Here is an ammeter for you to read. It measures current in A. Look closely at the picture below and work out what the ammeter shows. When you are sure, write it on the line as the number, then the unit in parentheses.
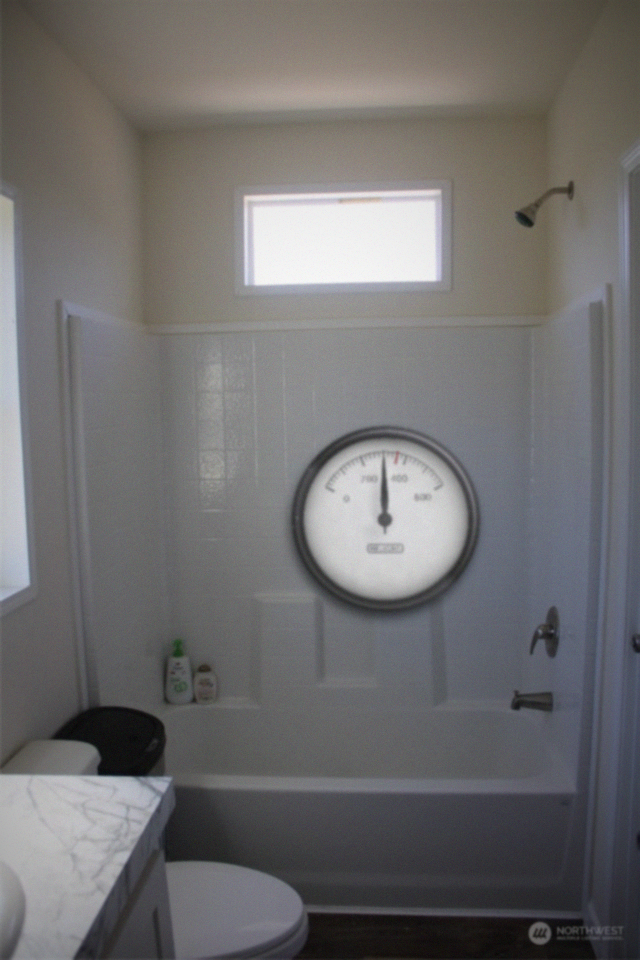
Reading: 300 (A)
